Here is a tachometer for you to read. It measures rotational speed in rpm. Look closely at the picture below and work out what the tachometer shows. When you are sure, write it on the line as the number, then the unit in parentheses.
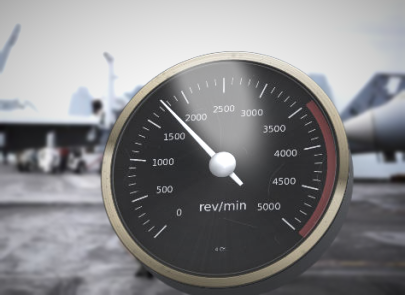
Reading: 1750 (rpm)
